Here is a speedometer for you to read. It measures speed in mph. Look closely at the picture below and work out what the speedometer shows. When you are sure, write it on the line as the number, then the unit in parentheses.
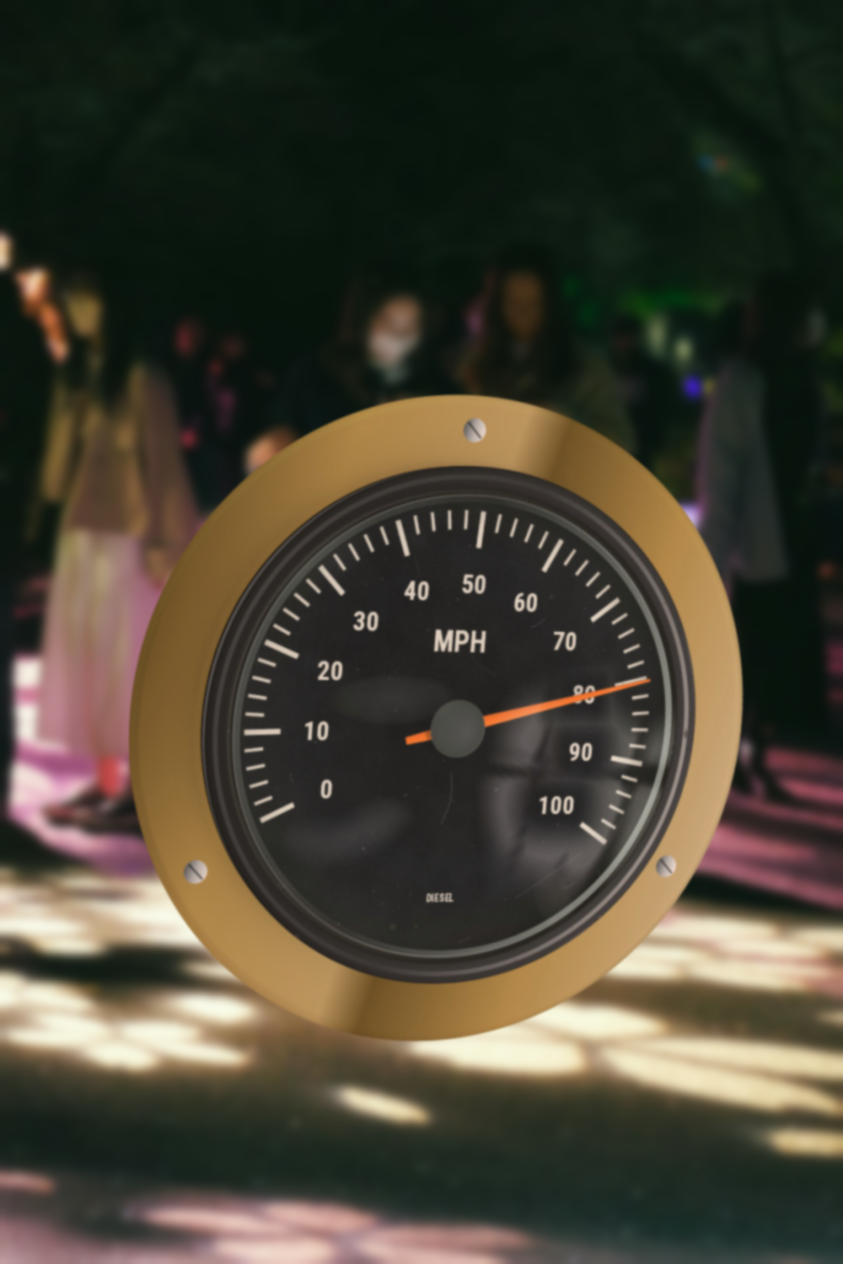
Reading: 80 (mph)
